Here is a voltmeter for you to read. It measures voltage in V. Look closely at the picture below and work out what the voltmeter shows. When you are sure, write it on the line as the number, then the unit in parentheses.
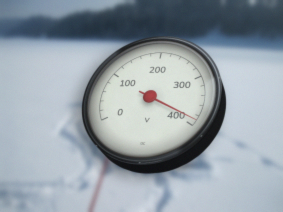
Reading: 390 (V)
